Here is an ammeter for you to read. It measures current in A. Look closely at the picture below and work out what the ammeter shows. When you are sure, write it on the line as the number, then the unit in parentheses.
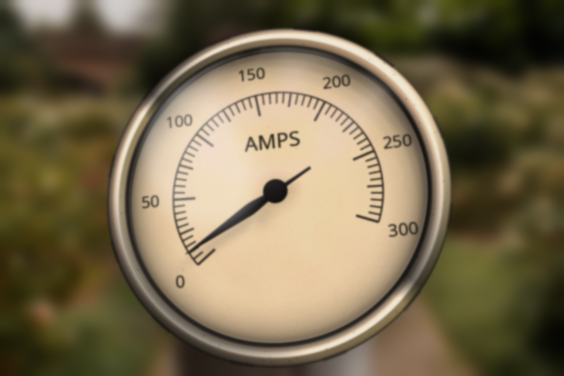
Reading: 10 (A)
